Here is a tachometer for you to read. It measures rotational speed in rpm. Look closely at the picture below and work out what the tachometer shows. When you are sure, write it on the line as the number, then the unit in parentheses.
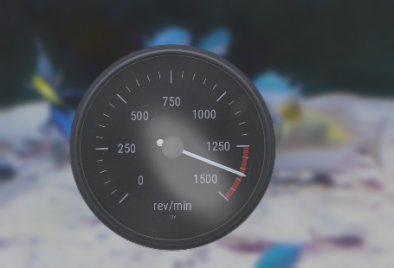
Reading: 1375 (rpm)
